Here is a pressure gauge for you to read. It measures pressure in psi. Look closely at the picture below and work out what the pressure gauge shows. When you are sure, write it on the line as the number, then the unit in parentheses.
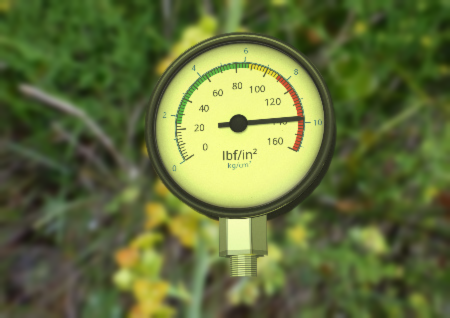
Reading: 140 (psi)
